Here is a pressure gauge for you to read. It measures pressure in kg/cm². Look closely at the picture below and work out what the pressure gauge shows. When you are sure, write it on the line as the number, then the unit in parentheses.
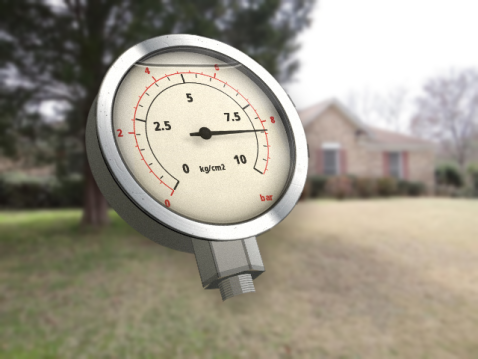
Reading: 8.5 (kg/cm²)
